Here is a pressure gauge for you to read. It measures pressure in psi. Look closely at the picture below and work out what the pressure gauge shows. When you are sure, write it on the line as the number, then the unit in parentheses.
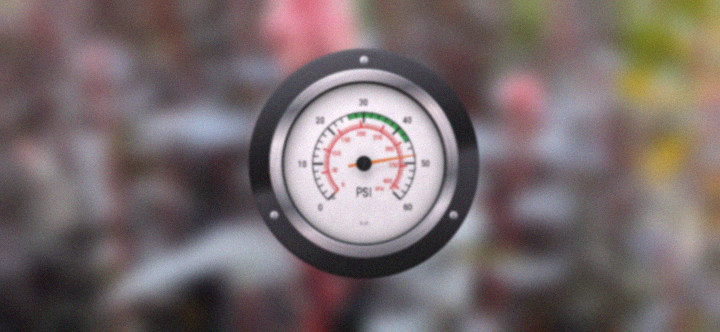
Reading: 48 (psi)
